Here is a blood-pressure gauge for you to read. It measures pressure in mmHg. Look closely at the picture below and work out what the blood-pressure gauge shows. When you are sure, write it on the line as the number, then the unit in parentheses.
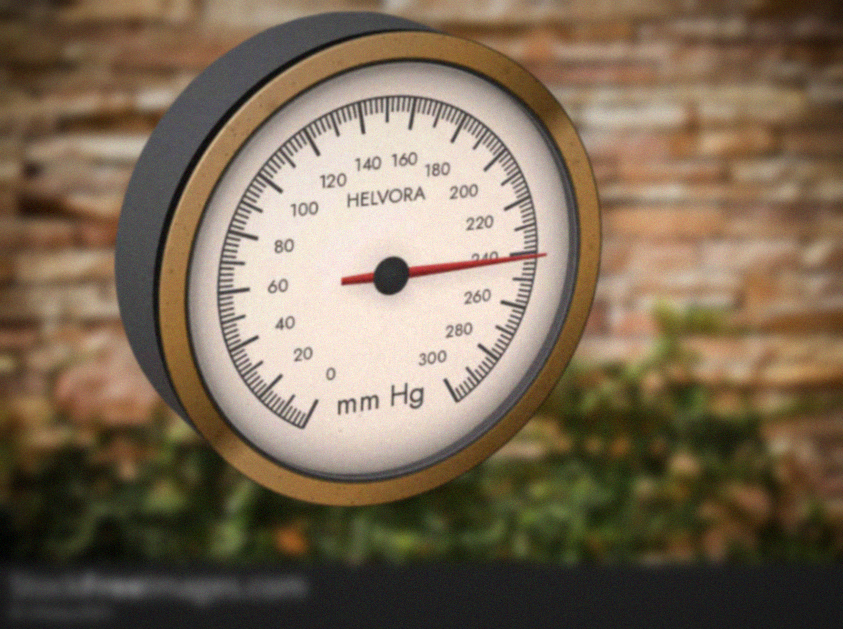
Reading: 240 (mmHg)
